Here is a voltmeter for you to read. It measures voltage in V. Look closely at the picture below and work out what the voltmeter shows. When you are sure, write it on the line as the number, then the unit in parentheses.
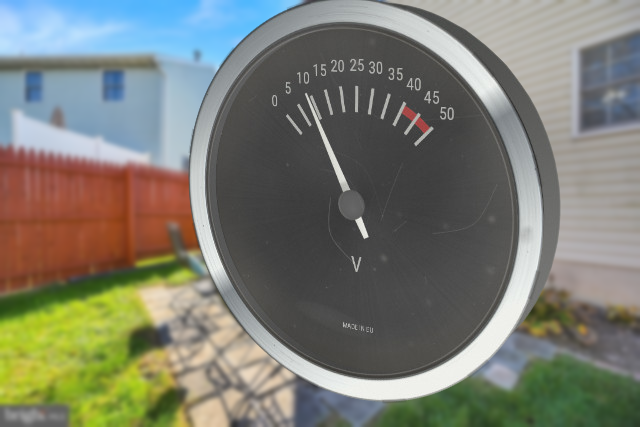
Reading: 10 (V)
